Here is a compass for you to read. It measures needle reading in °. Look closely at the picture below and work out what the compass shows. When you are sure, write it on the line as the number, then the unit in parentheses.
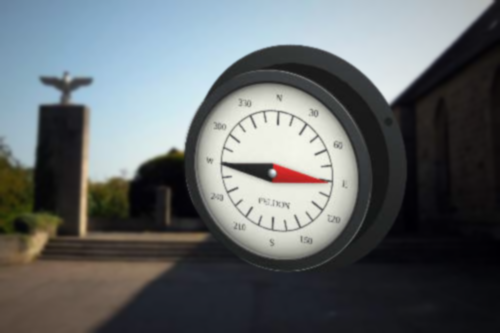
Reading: 90 (°)
